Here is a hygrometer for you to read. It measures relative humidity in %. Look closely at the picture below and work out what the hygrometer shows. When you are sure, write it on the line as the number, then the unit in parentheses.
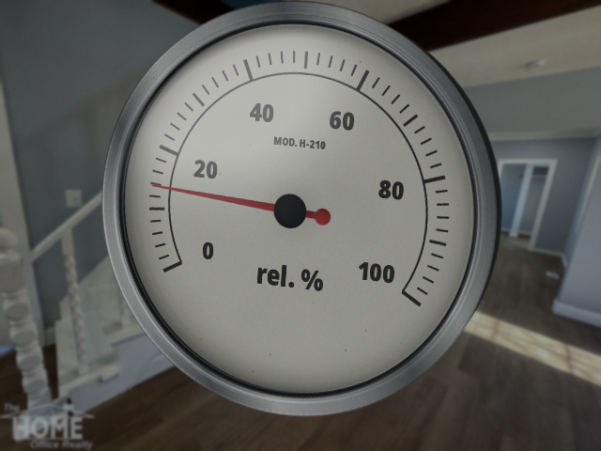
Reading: 14 (%)
